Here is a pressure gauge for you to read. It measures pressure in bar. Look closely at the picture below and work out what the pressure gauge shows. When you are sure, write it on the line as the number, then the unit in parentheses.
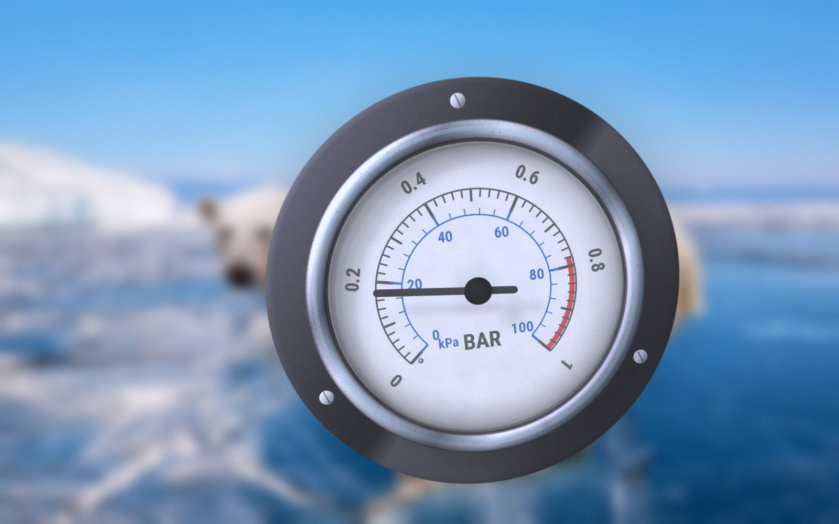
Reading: 0.18 (bar)
